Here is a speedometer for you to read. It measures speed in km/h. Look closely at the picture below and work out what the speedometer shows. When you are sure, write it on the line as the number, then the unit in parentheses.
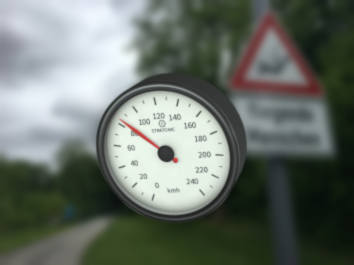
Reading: 85 (km/h)
